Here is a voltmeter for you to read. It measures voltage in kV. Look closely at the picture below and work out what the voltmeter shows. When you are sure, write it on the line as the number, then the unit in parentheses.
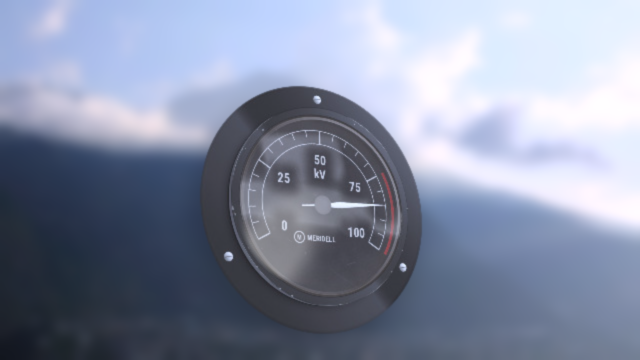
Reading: 85 (kV)
